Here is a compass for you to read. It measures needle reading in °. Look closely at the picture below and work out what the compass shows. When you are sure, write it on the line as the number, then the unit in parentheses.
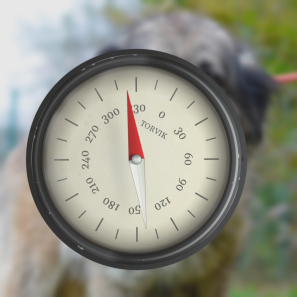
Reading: 322.5 (°)
